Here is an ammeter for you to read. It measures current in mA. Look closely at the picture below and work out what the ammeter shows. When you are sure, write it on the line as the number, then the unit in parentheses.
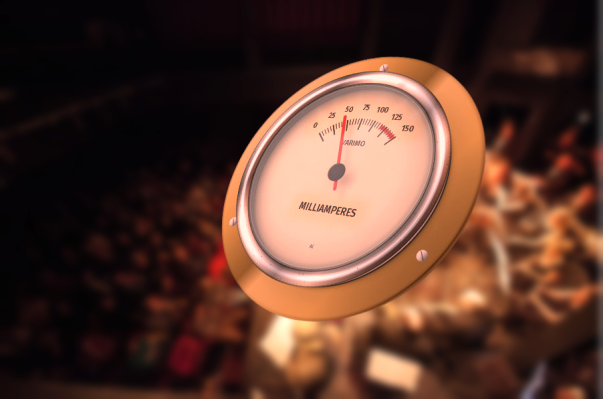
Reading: 50 (mA)
